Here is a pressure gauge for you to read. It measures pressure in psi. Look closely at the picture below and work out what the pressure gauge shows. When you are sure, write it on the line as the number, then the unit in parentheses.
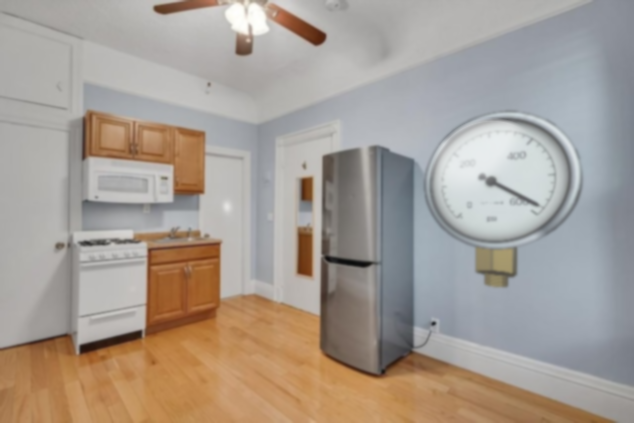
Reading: 580 (psi)
